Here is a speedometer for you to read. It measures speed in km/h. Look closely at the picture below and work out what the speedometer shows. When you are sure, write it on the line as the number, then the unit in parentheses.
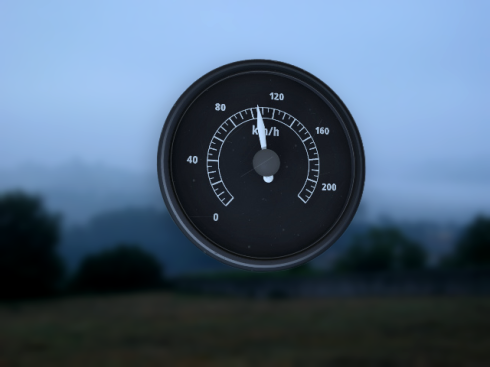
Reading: 105 (km/h)
